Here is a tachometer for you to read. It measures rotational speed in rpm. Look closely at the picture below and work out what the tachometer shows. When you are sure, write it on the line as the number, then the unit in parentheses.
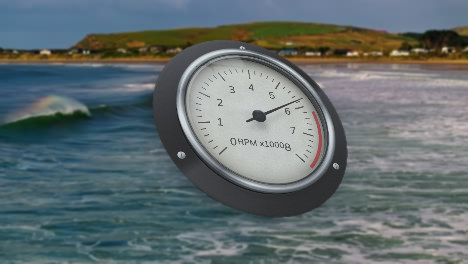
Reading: 5800 (rpm)
